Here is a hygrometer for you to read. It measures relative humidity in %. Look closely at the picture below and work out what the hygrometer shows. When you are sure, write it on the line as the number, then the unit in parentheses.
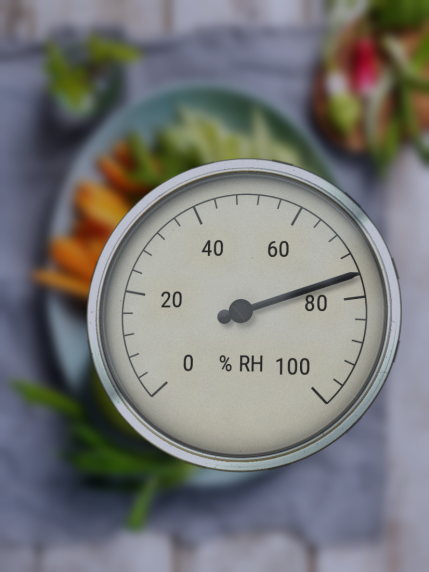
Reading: 76 (%)
